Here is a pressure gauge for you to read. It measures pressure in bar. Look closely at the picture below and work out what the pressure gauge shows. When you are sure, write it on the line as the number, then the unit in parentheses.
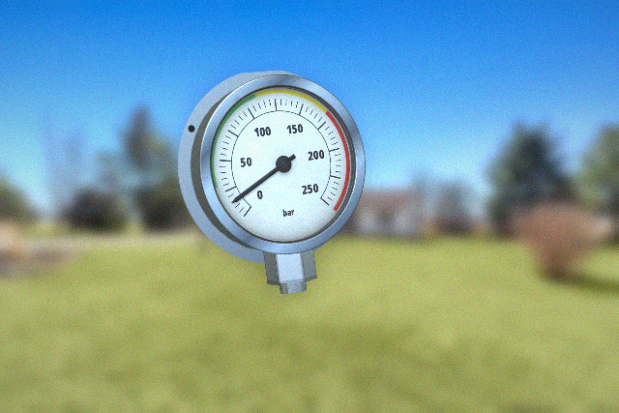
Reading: 15 (bar)
